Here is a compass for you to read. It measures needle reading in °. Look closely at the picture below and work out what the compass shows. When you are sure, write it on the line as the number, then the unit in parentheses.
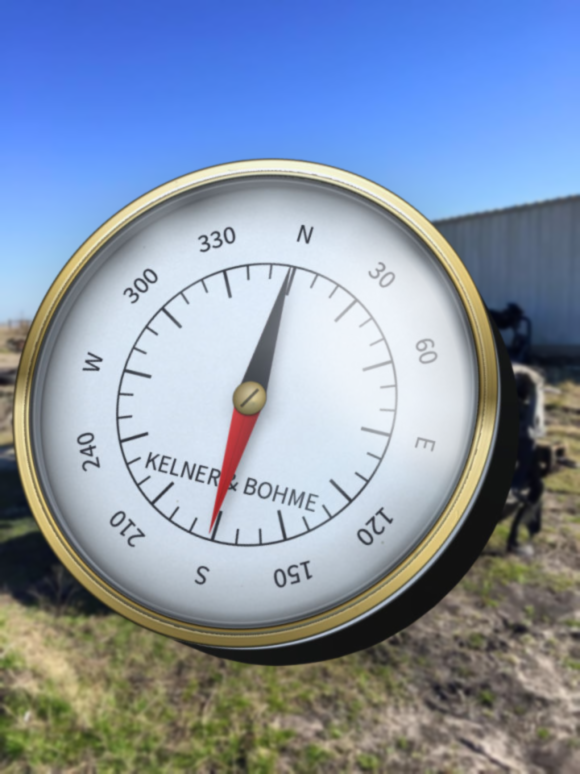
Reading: 180 (°)
